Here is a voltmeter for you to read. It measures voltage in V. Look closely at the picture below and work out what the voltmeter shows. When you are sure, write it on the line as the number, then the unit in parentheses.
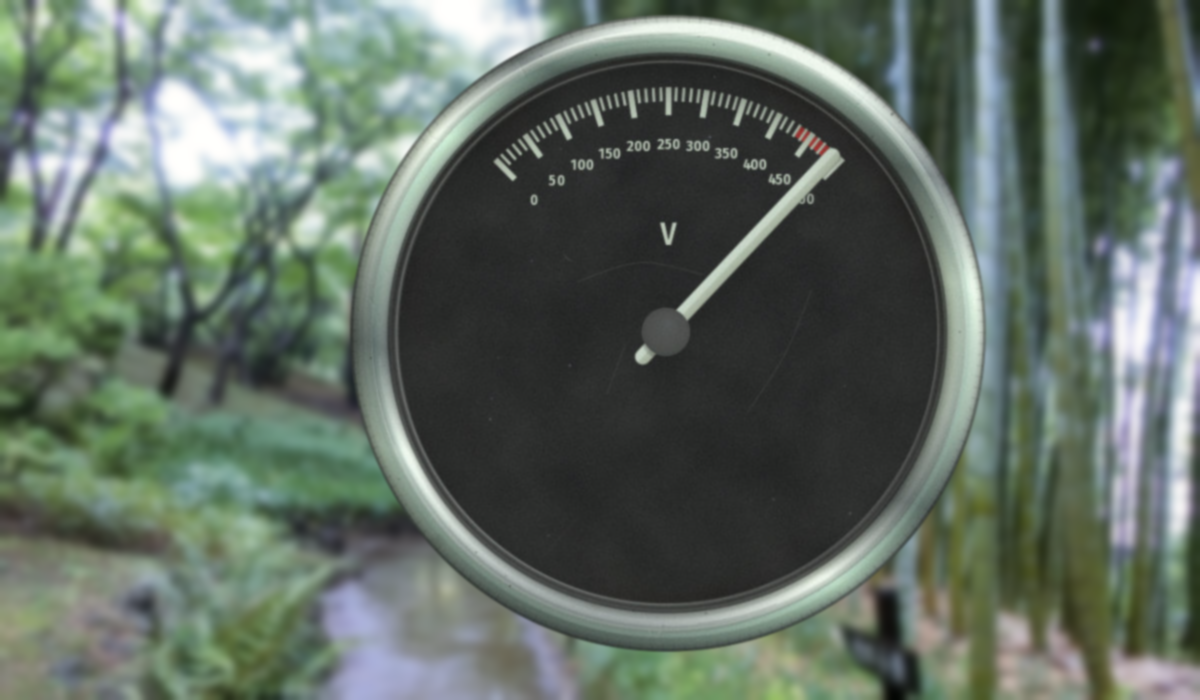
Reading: 490 (V)
